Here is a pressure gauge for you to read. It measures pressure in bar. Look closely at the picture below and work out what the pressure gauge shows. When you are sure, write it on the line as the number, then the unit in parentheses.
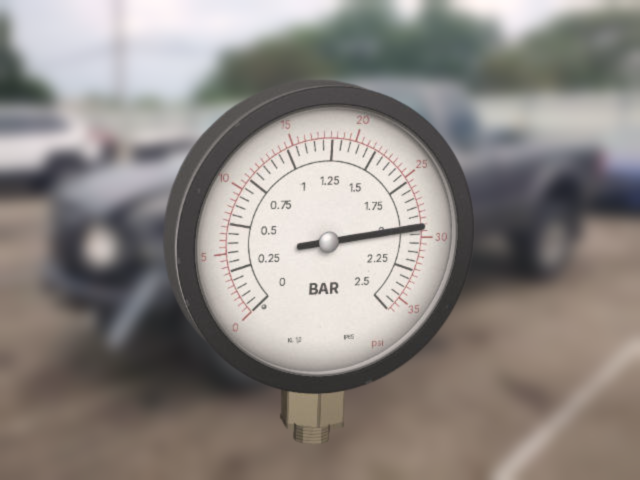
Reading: 2 (bar)
